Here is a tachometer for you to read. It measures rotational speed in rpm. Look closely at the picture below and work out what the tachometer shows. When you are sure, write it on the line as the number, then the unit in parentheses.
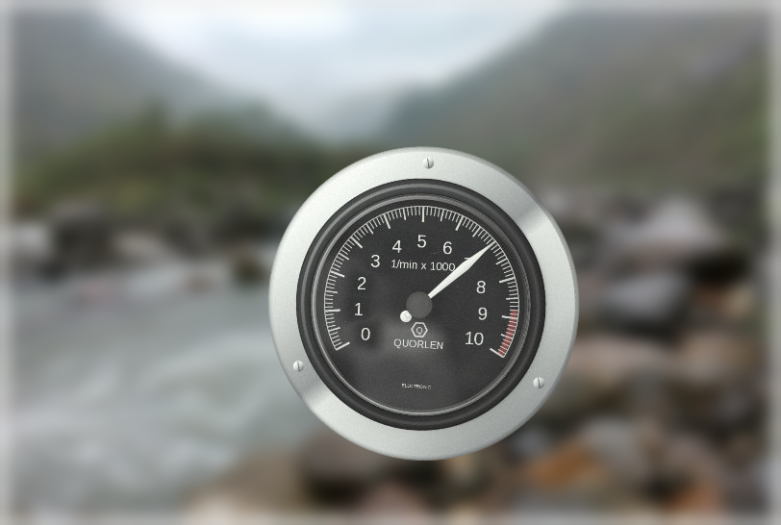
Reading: 7000 (rpm)
